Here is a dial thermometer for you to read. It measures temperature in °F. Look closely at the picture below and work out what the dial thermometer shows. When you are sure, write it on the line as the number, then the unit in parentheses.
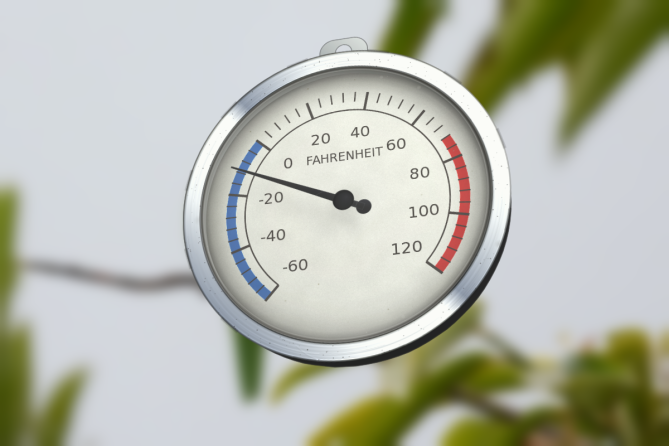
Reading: -12 (°F)
